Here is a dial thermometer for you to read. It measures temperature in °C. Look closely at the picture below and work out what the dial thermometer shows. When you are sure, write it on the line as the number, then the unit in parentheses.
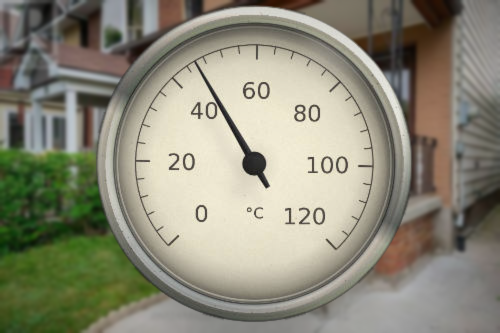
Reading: 46 (°C)
